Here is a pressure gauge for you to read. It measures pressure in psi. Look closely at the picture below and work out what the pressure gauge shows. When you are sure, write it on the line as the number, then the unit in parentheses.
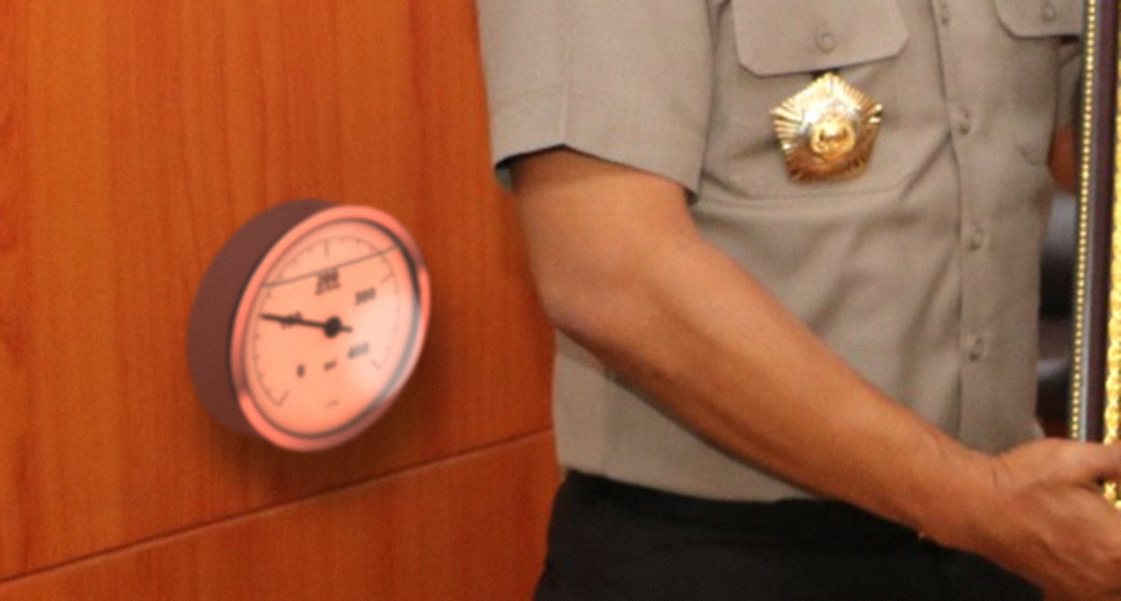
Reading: 100 (psi)
